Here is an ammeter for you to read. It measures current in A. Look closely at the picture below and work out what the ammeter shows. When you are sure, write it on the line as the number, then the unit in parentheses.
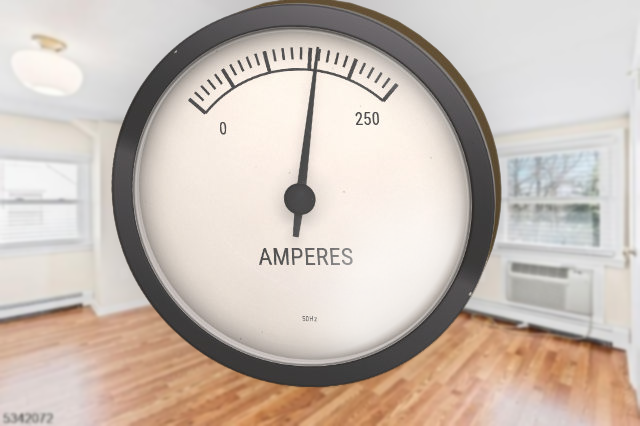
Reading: 160 (A)
